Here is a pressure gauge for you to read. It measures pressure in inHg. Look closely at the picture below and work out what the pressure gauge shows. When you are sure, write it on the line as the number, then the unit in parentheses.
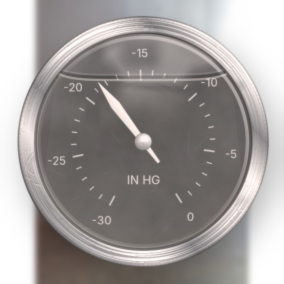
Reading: -18.5 (inHg)
